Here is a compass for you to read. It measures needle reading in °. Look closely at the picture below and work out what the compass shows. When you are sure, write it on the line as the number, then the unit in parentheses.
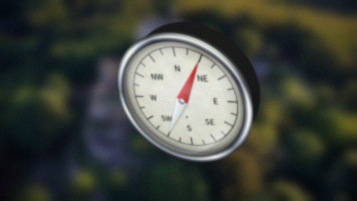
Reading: 30 (°)
